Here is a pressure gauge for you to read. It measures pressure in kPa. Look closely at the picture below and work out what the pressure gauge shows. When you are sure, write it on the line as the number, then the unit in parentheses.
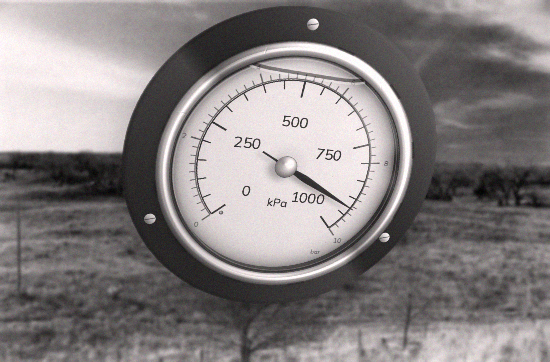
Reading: 925 (kPa)
